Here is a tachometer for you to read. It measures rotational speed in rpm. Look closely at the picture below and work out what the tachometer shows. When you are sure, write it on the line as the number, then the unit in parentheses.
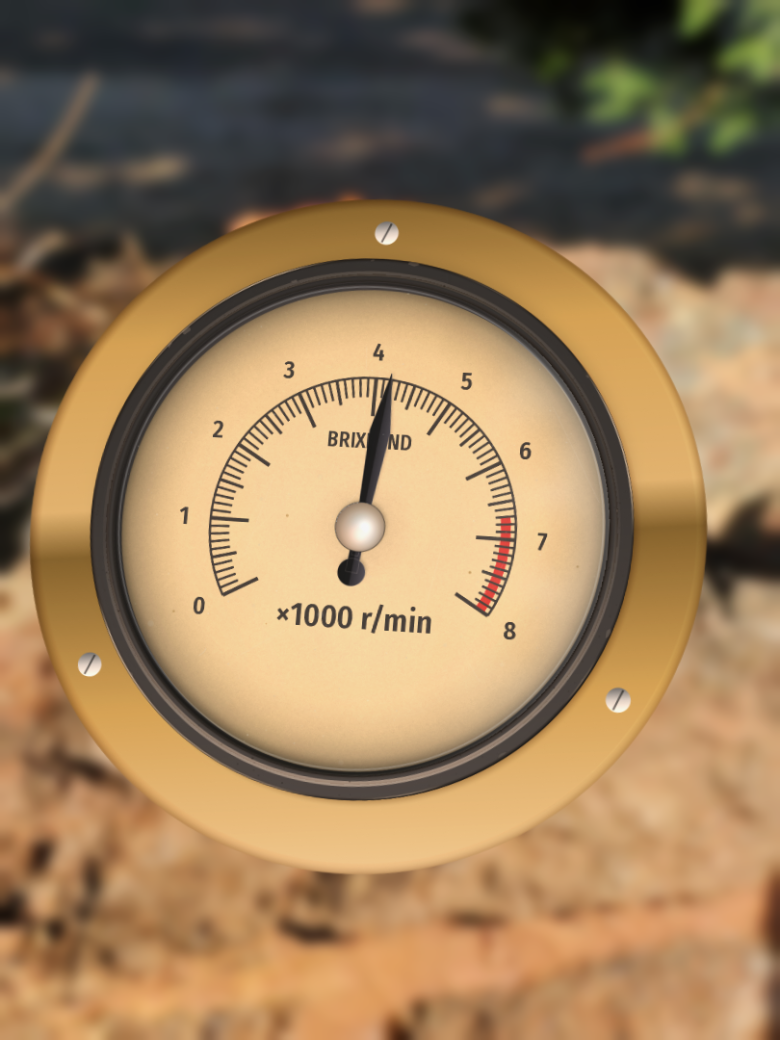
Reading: 4200 (rpm)
